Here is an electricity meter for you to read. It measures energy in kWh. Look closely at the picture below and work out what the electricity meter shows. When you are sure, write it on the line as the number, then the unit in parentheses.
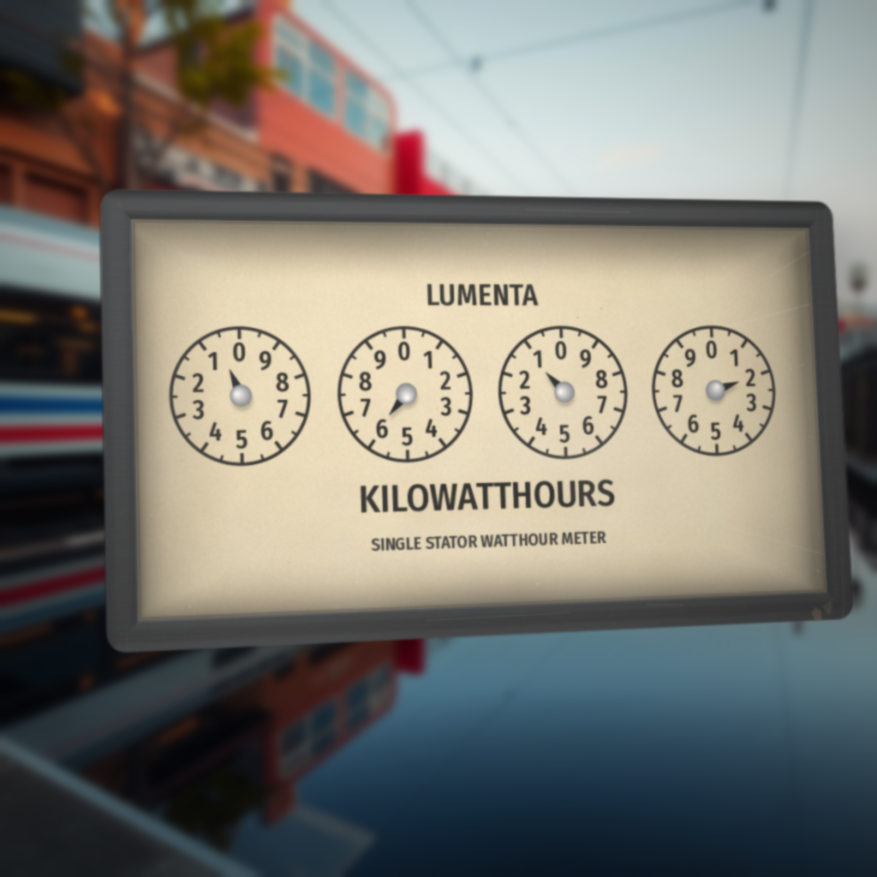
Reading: 612 (kWh)
